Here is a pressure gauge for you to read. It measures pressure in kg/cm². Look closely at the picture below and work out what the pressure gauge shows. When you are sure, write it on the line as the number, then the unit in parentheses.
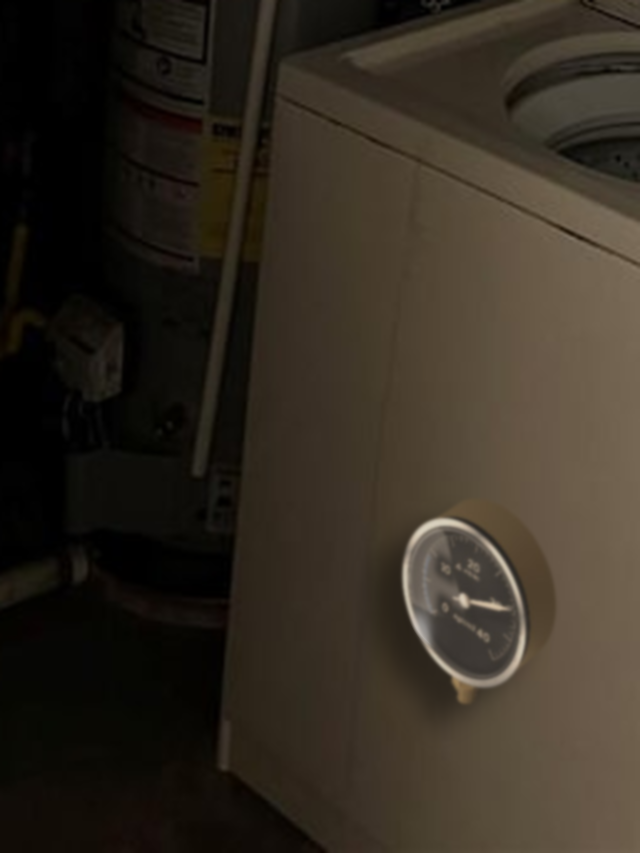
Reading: 30 (kg/cm²)
